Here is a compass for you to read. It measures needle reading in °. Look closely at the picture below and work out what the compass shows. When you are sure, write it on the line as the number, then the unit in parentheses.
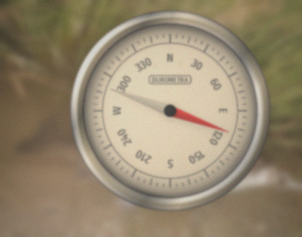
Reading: 110 (°)
